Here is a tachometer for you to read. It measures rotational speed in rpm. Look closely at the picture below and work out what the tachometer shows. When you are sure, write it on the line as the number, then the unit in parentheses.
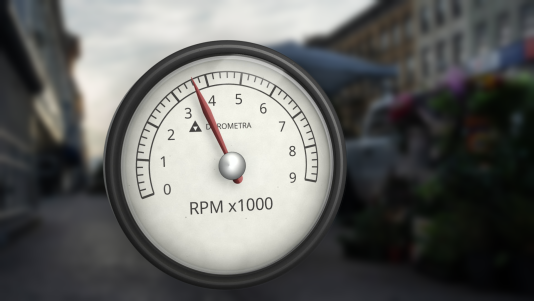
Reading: 3600 (rpm)
